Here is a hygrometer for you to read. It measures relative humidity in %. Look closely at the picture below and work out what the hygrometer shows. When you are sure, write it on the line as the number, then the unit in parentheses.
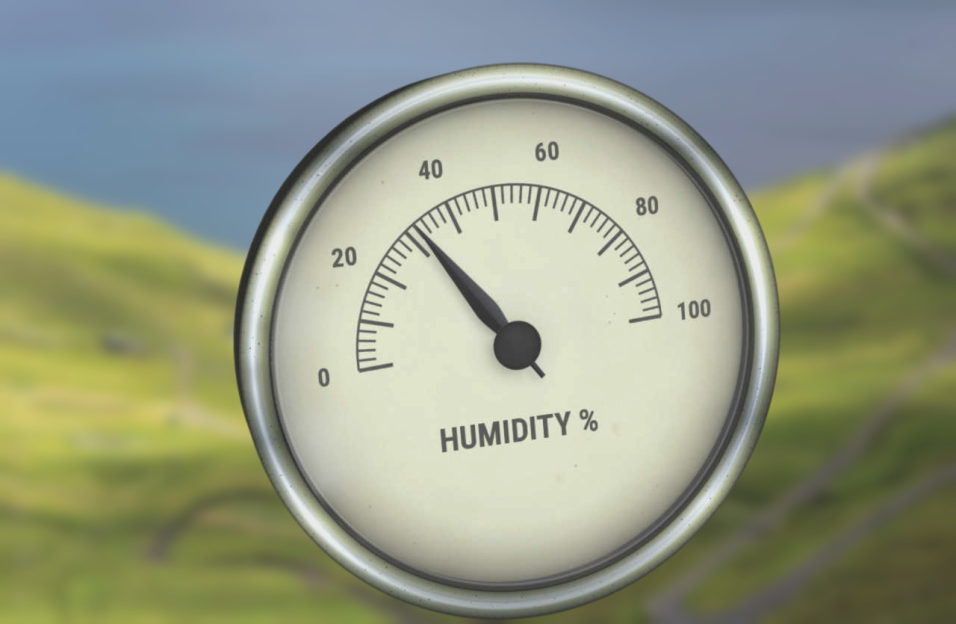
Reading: 32 (%)
